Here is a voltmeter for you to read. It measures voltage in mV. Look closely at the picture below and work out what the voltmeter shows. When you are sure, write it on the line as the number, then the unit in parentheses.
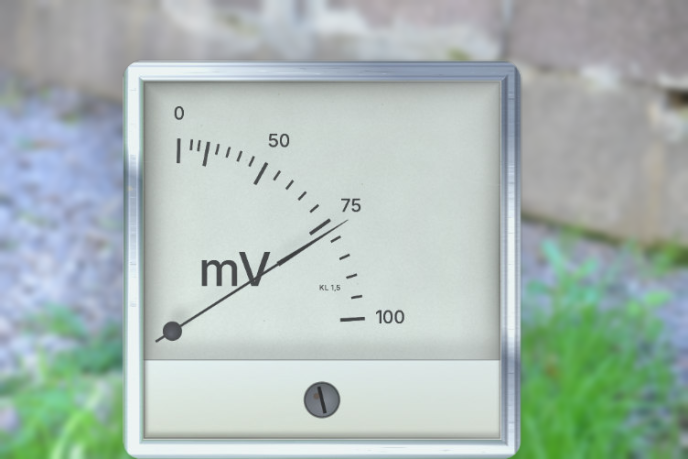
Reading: 77.5 (mV)
